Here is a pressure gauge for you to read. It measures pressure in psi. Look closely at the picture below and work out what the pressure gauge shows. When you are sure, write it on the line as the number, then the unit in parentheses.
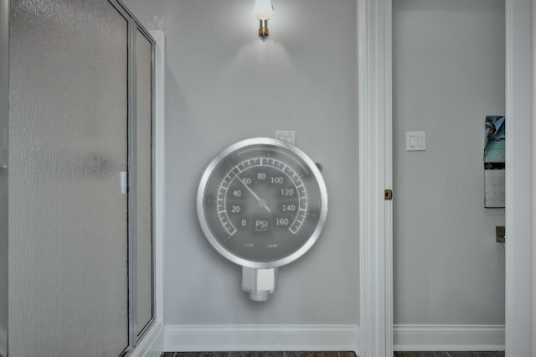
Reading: 55 (psi)
